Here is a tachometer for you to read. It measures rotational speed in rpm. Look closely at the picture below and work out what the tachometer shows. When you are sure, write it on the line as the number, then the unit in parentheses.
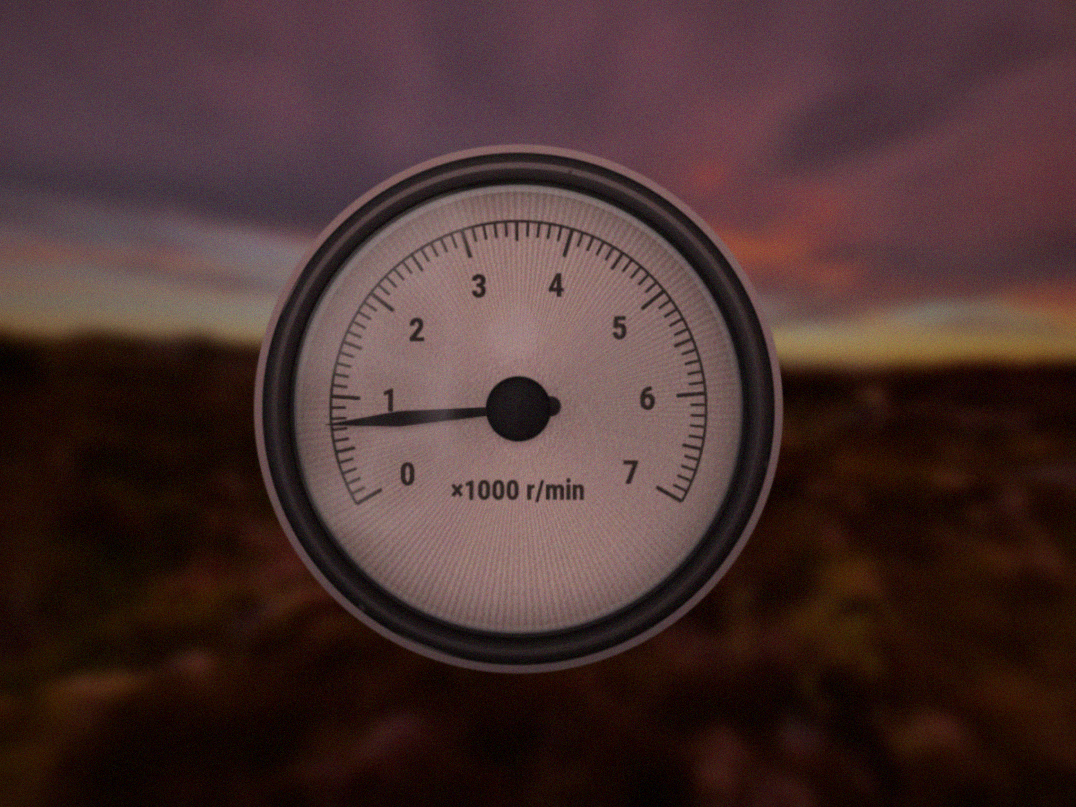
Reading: 750 (rpm)
